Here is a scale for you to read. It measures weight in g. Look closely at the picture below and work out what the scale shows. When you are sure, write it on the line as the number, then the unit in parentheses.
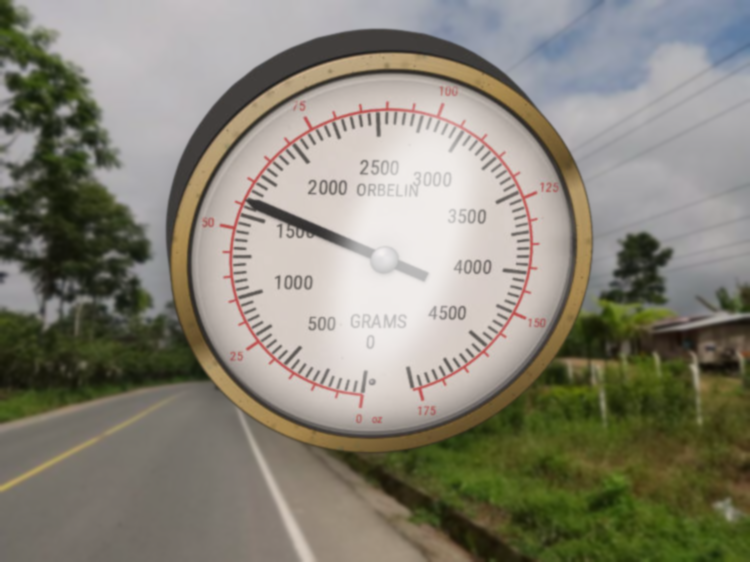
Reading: 1600 (g)
